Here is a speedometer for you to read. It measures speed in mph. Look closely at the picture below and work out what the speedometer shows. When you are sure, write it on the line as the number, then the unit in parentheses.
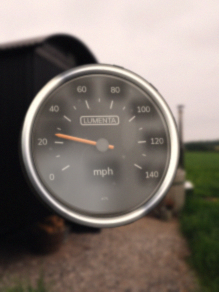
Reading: 25 (mph)
